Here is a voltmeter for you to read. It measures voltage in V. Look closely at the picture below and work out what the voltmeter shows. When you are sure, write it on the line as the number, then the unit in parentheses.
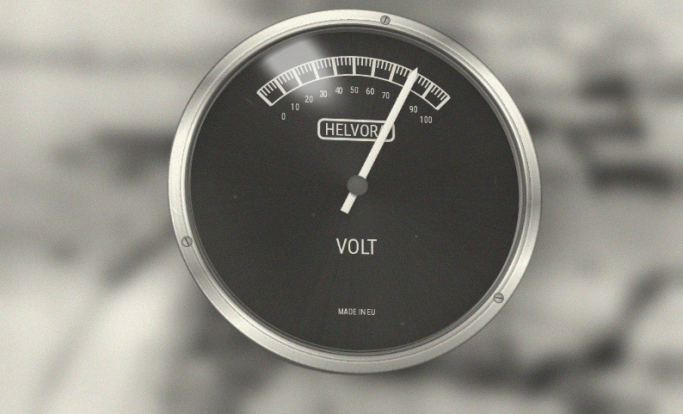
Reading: 80 (V)
